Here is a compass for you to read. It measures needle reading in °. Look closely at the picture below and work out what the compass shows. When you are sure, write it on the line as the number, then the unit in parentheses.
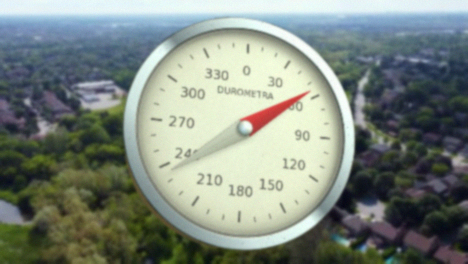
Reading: 55 (°)
